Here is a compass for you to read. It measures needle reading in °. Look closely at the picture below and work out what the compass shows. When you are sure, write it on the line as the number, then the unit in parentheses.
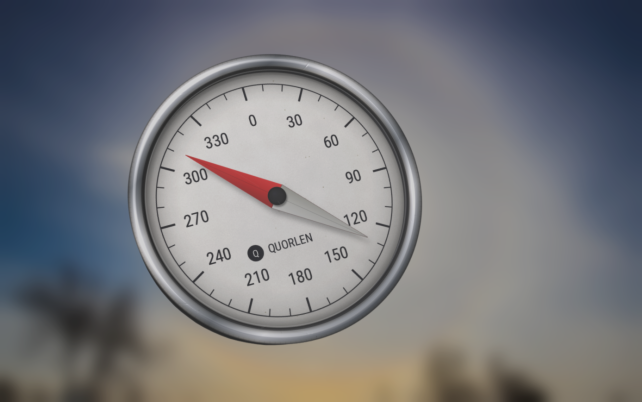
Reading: 310 (°)
